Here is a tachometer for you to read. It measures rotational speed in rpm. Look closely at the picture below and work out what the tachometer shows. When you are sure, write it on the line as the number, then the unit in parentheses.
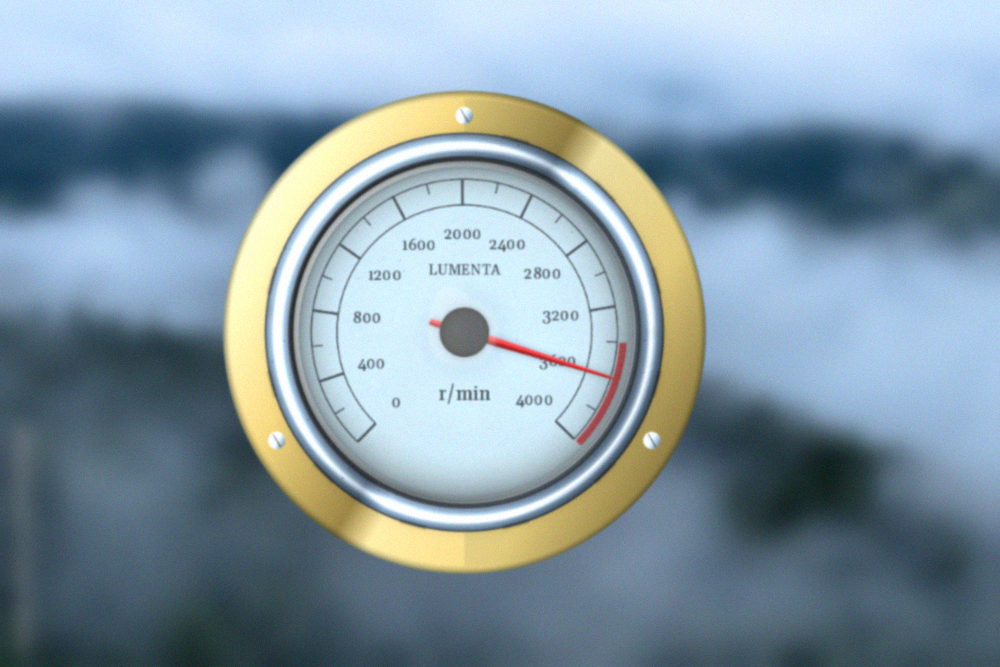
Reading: 3600 (rpm)
